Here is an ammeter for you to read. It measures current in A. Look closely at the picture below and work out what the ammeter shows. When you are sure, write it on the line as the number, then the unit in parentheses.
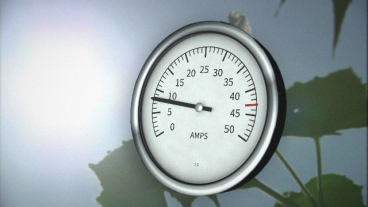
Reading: 8 (A)
